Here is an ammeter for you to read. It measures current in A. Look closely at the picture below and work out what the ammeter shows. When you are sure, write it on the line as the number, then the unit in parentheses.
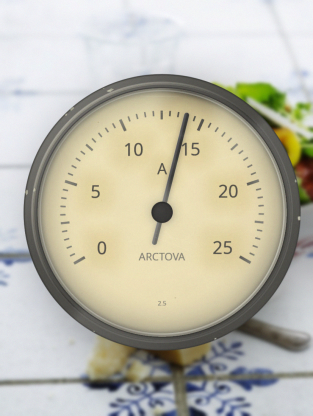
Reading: 14 (A)
